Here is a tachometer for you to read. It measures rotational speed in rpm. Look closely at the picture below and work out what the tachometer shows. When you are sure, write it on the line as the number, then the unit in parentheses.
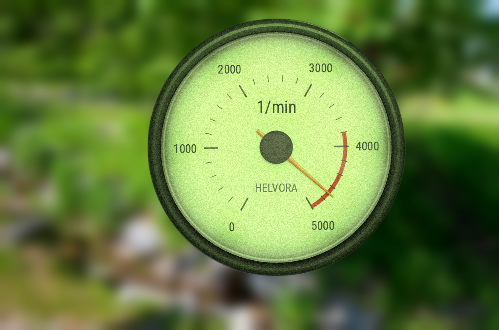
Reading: 4700 (rpm)
